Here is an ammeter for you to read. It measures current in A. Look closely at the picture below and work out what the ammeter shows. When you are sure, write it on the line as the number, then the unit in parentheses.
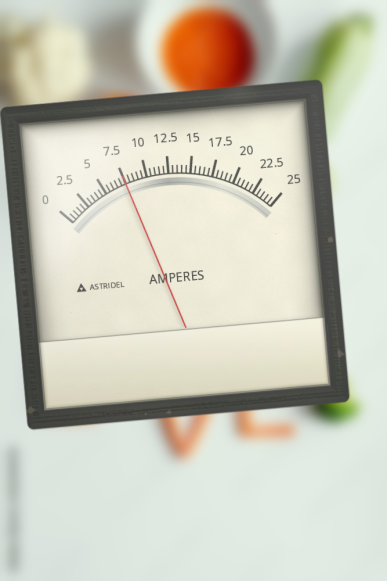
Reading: 7.5 (A)
